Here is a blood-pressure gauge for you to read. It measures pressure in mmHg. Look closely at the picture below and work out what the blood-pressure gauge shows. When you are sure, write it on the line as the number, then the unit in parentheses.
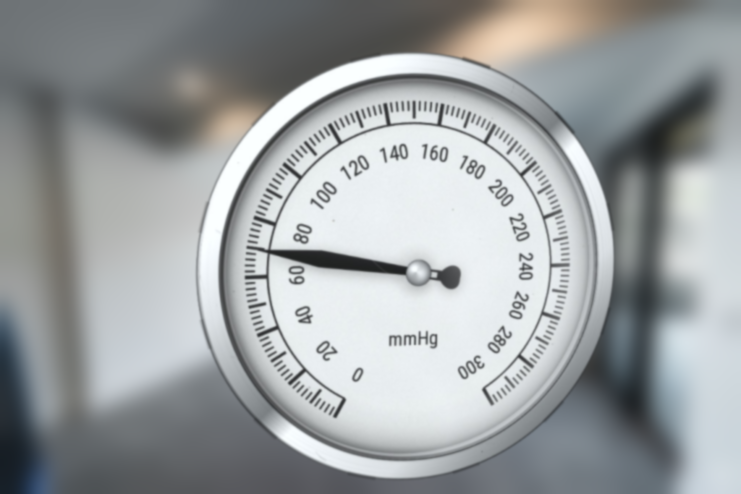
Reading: 70 (mmHg)
